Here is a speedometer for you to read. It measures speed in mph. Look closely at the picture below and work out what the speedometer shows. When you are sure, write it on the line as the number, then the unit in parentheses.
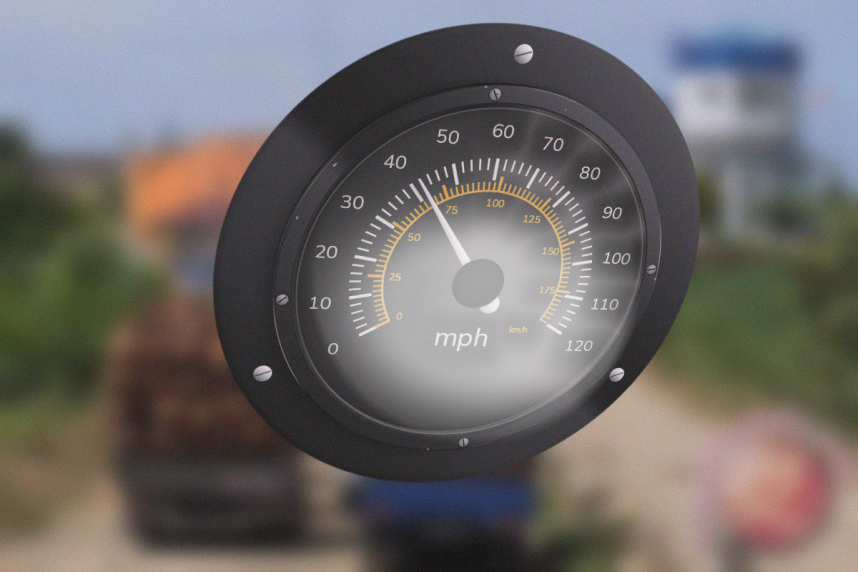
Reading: 42 (mph)
